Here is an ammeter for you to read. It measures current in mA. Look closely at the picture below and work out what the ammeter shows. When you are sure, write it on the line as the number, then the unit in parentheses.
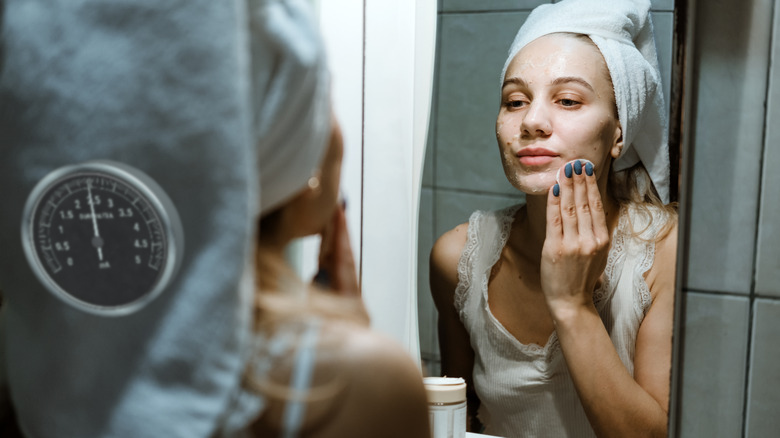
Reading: 2.5 (mA)
